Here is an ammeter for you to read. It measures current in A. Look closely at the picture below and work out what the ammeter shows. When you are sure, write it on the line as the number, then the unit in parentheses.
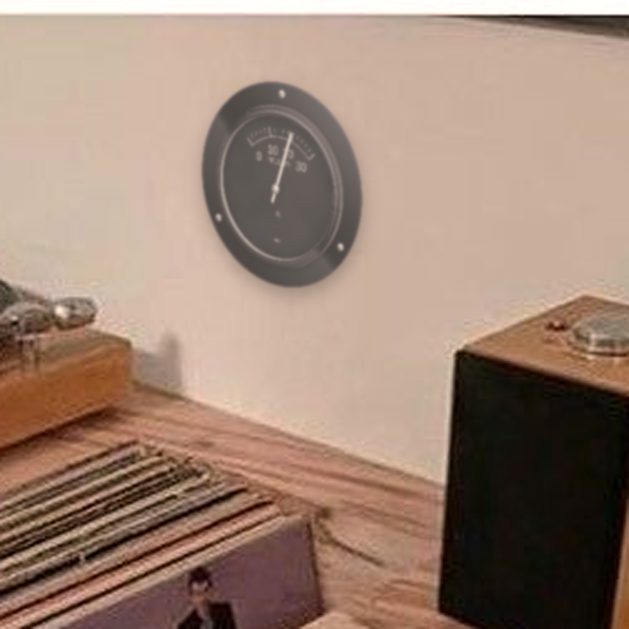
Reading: 20 (A)
